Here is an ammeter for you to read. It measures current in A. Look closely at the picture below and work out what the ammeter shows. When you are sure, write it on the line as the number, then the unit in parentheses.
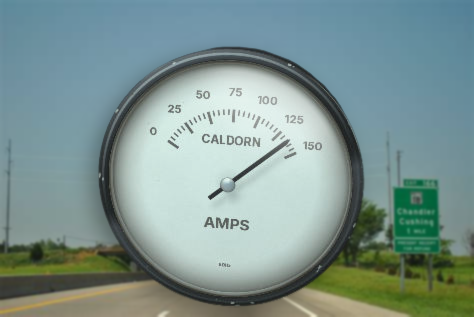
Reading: 135 (A)
